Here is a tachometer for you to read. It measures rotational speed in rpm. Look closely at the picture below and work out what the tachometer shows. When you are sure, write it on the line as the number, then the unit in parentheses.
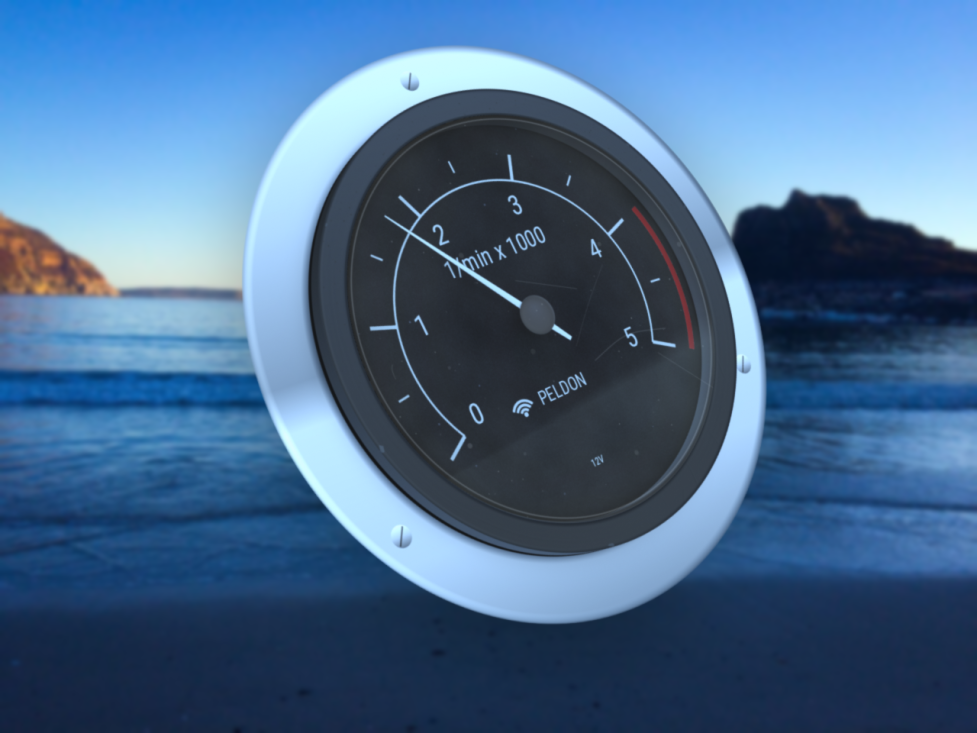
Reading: 1750 (rpm)
